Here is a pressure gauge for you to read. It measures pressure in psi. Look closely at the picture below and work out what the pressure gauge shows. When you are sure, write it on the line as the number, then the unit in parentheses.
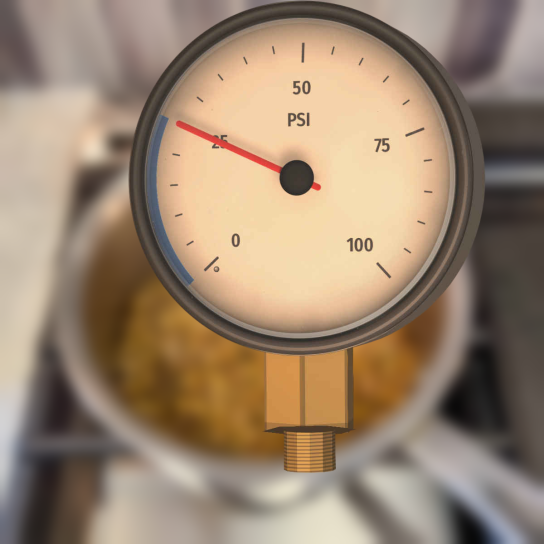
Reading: 25 (psi)
